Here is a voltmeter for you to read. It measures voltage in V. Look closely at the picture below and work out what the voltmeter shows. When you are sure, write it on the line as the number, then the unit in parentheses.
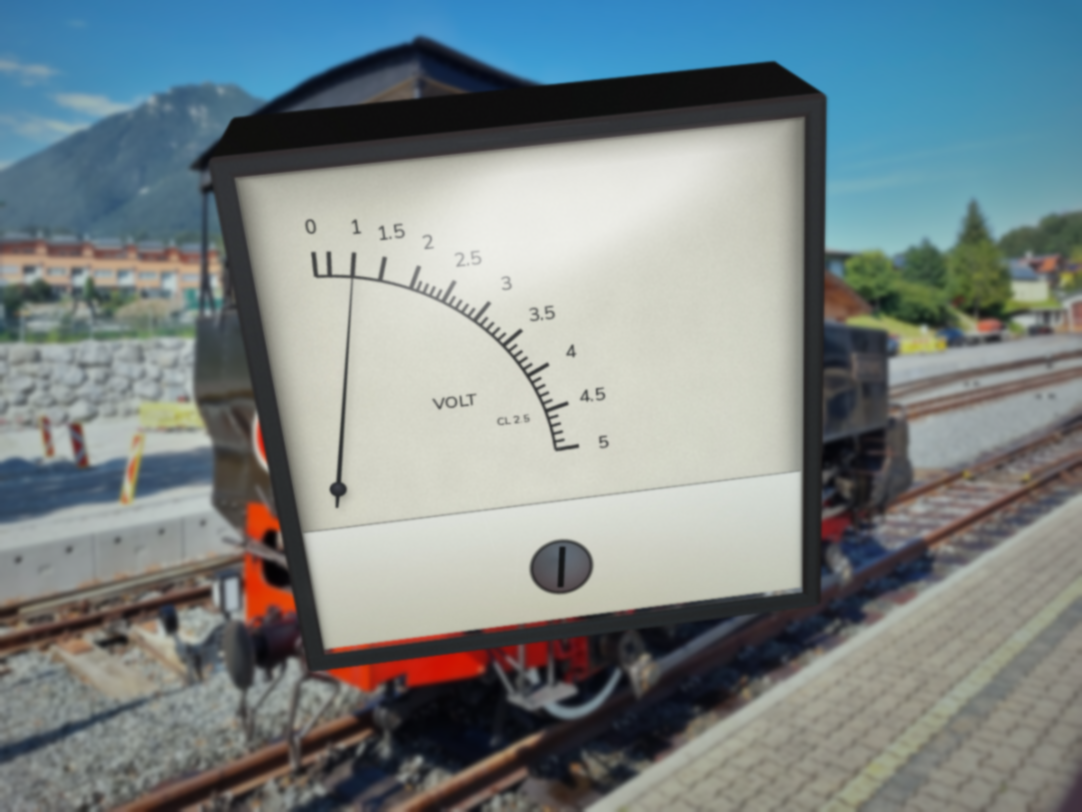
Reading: 1 (V)
